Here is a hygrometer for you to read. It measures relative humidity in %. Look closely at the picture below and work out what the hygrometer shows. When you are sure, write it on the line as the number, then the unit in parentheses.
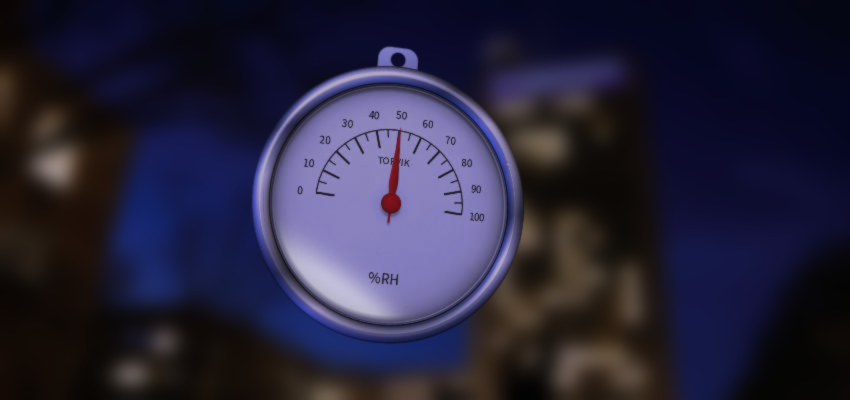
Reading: 50 (%)
